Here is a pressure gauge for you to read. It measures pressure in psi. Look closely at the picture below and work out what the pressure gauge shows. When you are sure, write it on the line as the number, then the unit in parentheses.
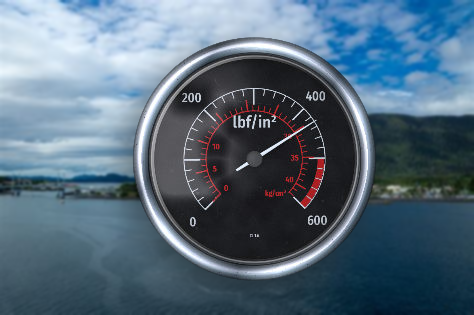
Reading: 430 (psi)
